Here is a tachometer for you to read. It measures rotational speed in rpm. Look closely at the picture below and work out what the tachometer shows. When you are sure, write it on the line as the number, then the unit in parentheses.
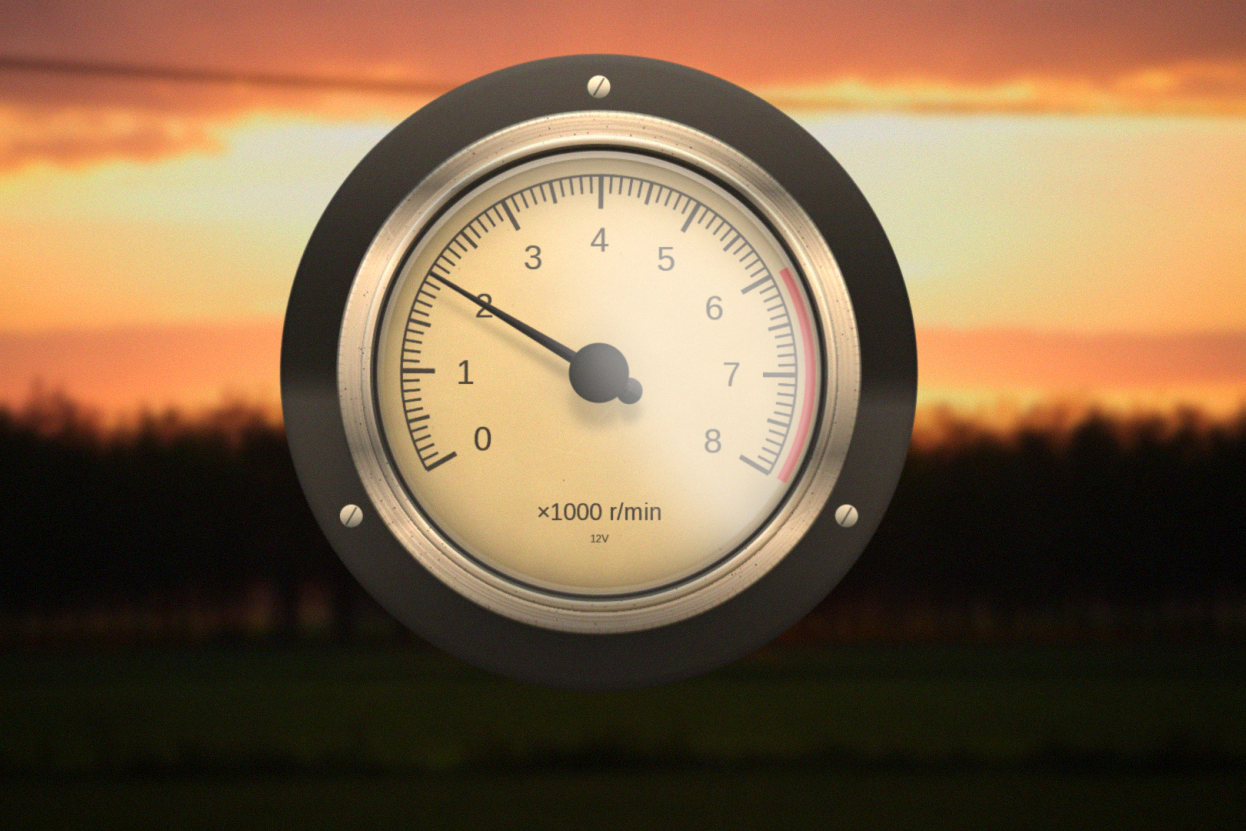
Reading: 2000 (rpm)
